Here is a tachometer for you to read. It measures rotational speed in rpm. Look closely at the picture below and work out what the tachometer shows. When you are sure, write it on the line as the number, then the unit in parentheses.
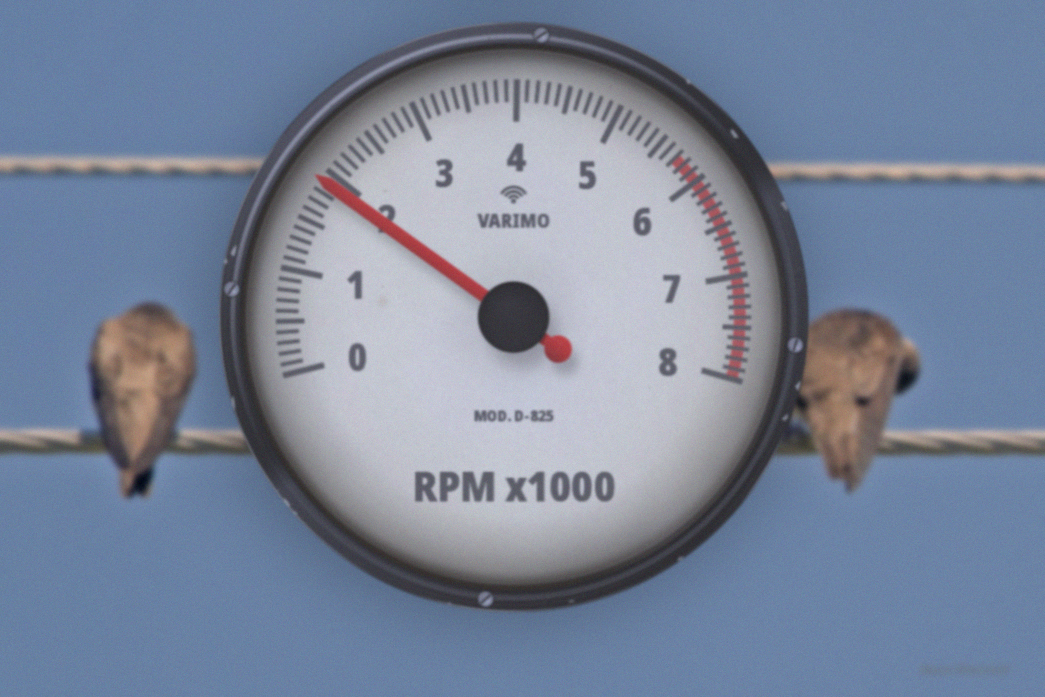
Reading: 1900 (rpm)
